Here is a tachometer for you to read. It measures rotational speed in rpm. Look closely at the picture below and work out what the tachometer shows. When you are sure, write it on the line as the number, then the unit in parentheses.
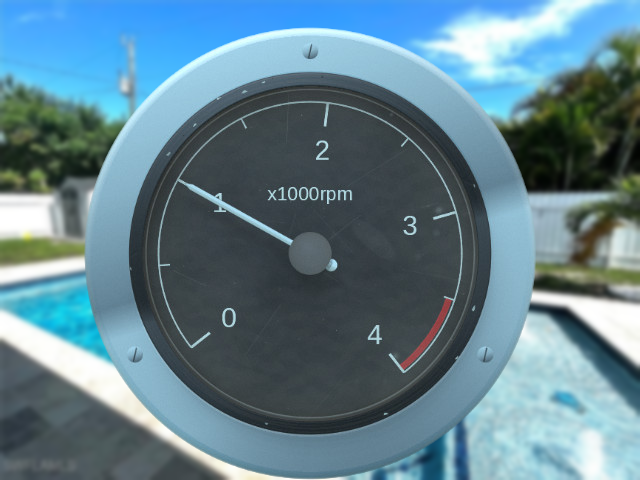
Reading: 1000 (rpm)
